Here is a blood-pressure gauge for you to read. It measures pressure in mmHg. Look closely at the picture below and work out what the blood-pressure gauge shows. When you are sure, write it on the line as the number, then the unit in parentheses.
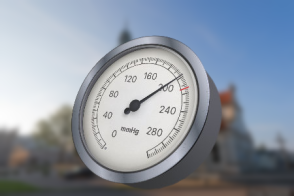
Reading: 200 (mmHg)
